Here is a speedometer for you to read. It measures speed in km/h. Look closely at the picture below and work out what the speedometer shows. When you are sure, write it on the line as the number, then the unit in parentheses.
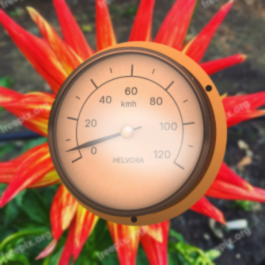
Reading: 5 (km/h)
